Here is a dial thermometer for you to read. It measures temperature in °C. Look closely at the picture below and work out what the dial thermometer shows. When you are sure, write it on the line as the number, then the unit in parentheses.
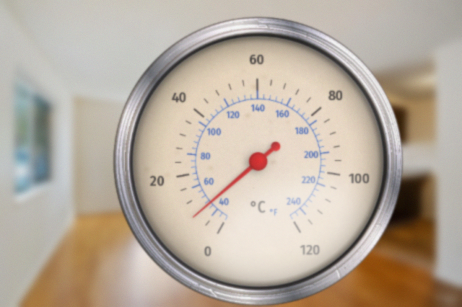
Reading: 8 (°C)
